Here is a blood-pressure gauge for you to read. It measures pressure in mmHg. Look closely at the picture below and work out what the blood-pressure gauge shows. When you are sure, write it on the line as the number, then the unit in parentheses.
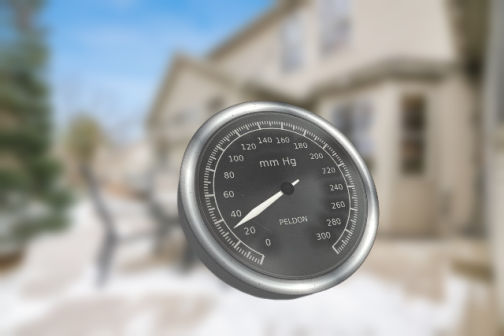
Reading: 30 (mmHg)
